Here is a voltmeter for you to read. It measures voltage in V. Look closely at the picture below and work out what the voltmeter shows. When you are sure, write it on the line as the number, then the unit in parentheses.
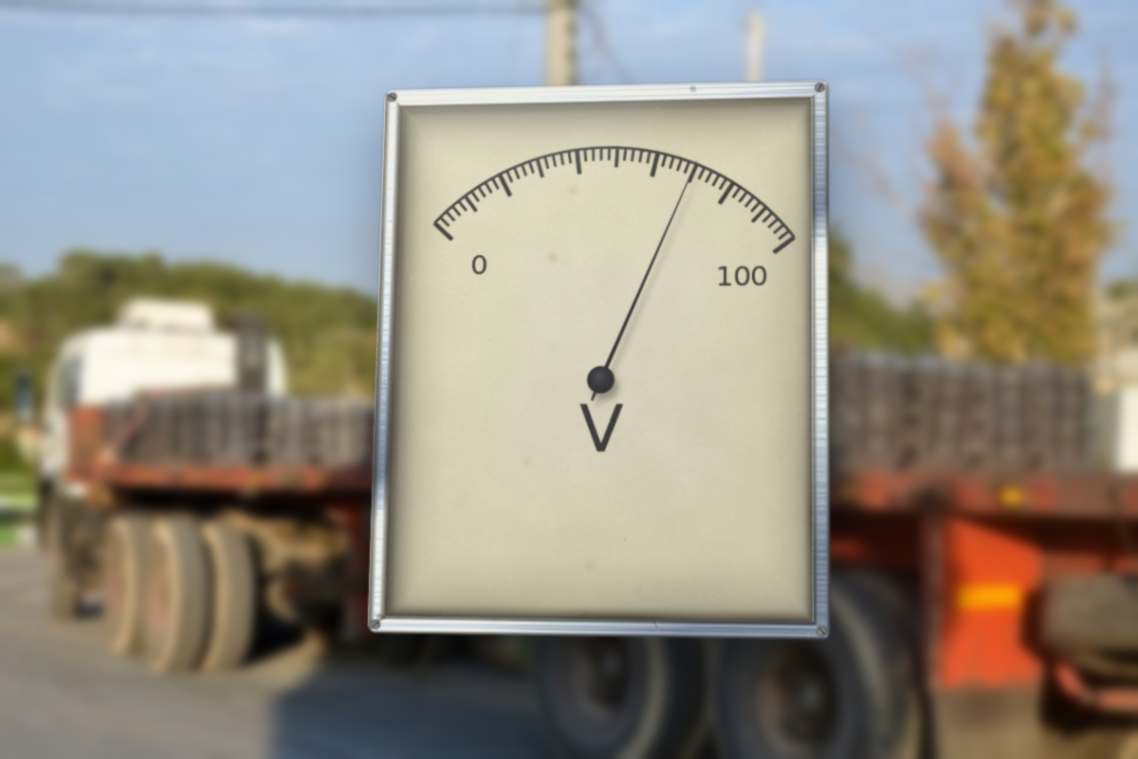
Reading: 70 (V)
